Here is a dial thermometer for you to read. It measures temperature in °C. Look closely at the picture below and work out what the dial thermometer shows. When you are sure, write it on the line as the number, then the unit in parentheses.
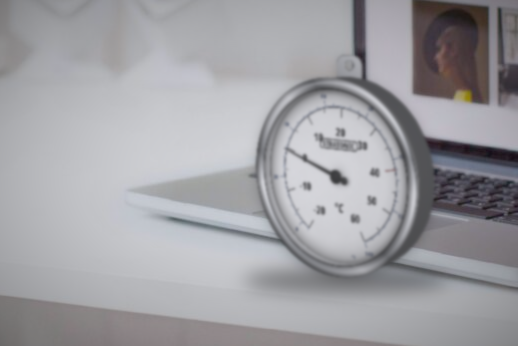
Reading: 0 (°C)
